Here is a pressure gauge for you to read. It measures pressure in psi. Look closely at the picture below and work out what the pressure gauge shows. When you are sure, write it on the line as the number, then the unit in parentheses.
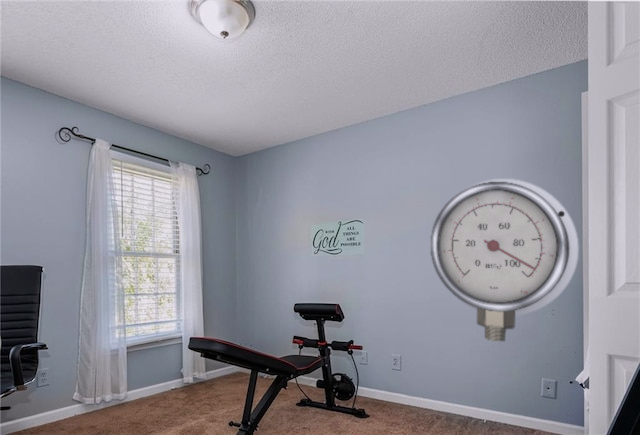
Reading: 95 (psi)
